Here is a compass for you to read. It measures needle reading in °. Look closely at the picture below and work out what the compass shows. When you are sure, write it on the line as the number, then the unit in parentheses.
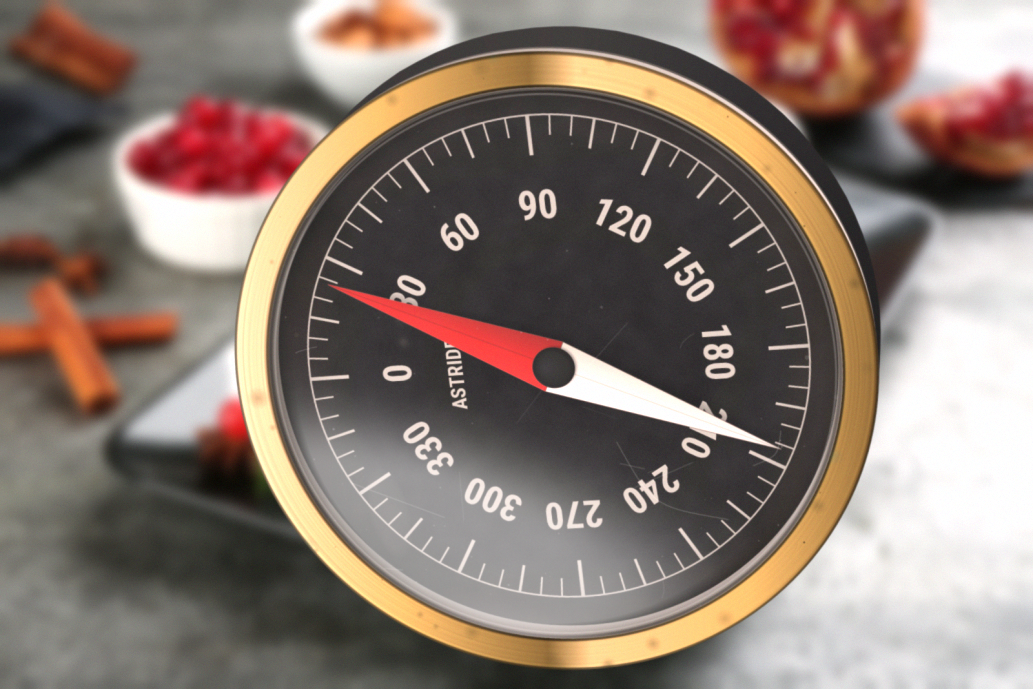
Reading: 25 (°)
